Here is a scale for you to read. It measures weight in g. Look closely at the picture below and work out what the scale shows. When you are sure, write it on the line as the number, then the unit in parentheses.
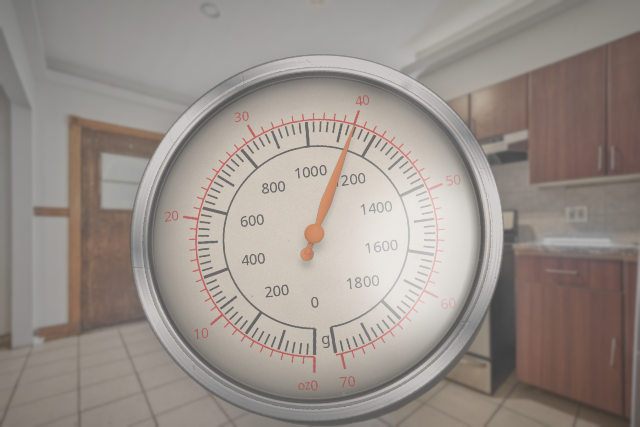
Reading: 1140 (g)
